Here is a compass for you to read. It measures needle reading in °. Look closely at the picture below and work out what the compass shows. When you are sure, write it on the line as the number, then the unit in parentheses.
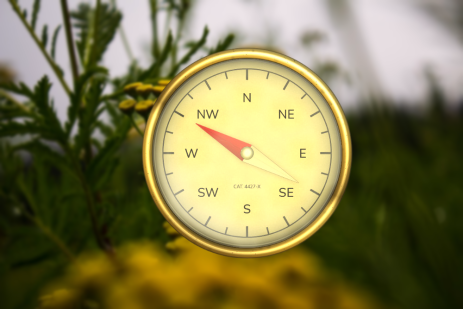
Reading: 300 (°)
